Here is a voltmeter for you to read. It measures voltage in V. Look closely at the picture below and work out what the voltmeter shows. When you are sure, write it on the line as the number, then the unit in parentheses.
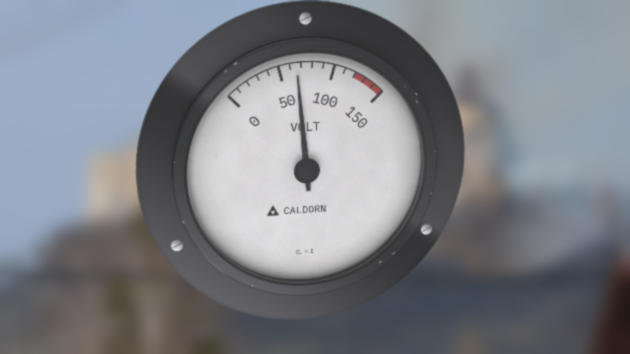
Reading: 65 (V)
